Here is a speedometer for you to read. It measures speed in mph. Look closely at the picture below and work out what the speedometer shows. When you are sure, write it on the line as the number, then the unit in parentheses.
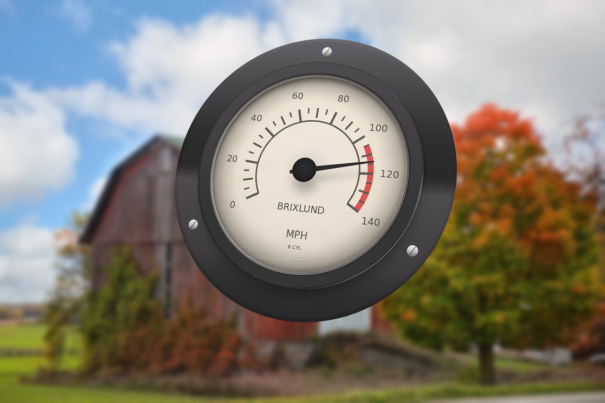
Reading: 115 (mph)
